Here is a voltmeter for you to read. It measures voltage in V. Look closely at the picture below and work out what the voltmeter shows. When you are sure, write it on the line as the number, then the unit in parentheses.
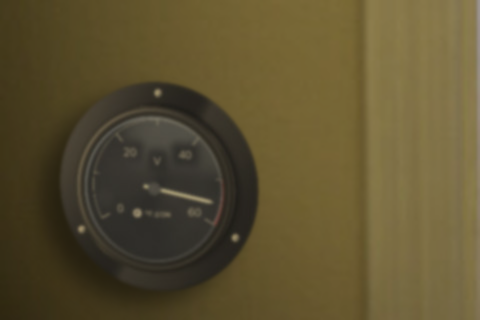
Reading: 55 (V)
